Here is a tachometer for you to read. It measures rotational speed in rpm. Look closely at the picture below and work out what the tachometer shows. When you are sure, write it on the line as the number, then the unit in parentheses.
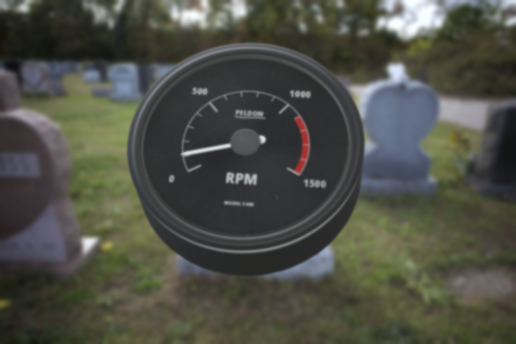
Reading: 100 (rpm)
